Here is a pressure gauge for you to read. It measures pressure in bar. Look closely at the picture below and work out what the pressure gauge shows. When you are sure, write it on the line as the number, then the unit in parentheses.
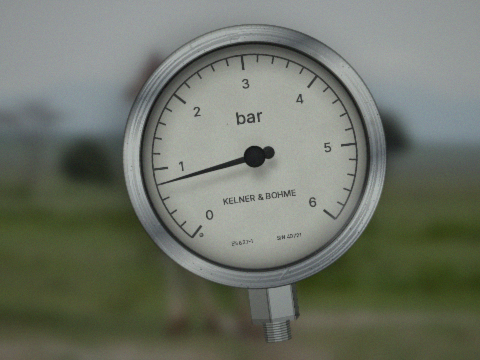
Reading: 0.8 (bar)
